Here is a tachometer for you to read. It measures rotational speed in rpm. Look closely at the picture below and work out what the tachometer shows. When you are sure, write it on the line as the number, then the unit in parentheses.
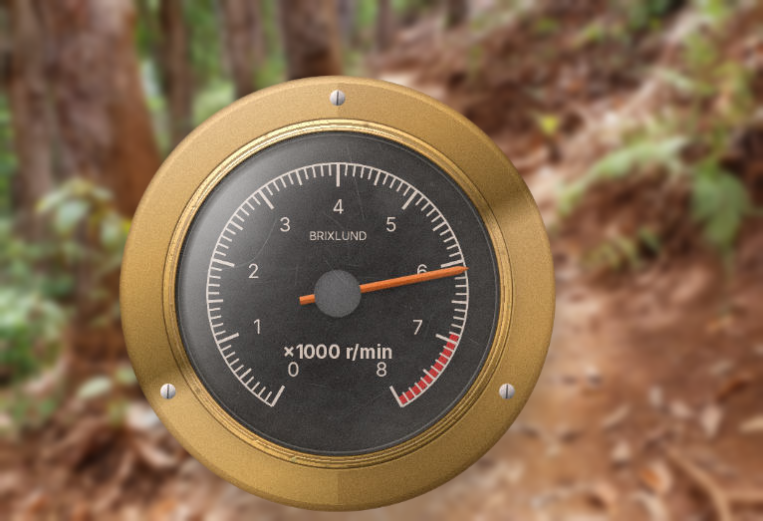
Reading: 6100 (rpm)
